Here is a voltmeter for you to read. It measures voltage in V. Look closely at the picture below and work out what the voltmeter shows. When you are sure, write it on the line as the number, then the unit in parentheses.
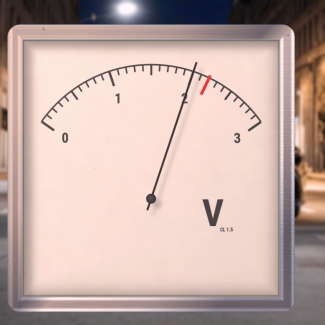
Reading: 2 (V)
